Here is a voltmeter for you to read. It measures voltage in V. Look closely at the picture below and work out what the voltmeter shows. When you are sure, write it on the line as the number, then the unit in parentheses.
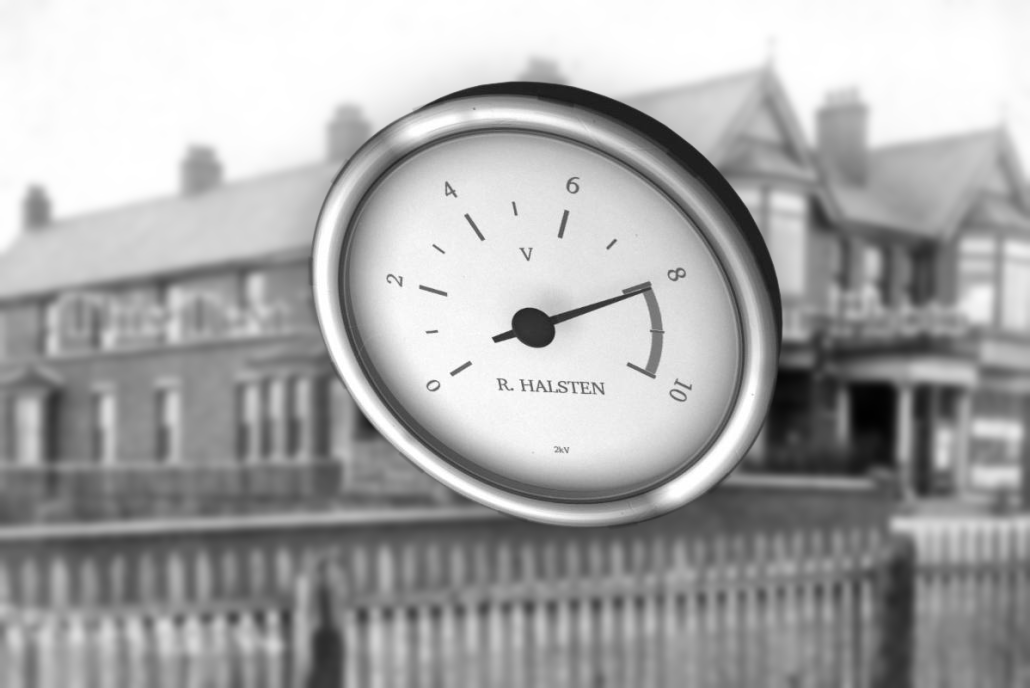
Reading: 8 (V)
